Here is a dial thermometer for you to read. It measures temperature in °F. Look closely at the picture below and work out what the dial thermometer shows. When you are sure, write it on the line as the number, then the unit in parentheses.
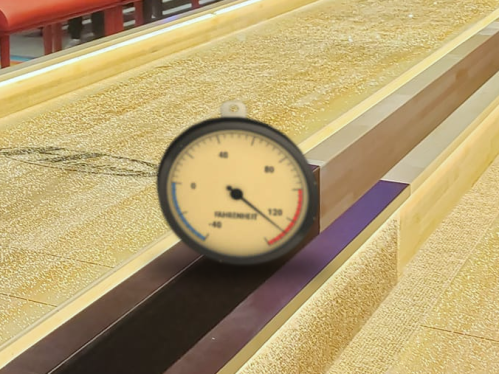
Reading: 128 (°F)
